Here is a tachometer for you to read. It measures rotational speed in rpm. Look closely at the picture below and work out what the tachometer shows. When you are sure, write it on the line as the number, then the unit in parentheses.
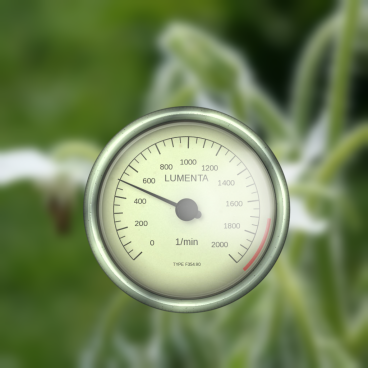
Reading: 500 (rpm)
